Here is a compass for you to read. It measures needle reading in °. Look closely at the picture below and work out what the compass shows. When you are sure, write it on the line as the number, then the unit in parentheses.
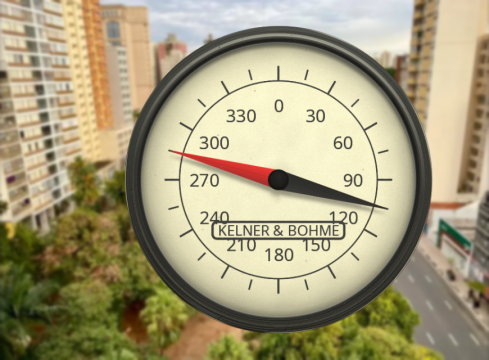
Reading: 285 (°)
